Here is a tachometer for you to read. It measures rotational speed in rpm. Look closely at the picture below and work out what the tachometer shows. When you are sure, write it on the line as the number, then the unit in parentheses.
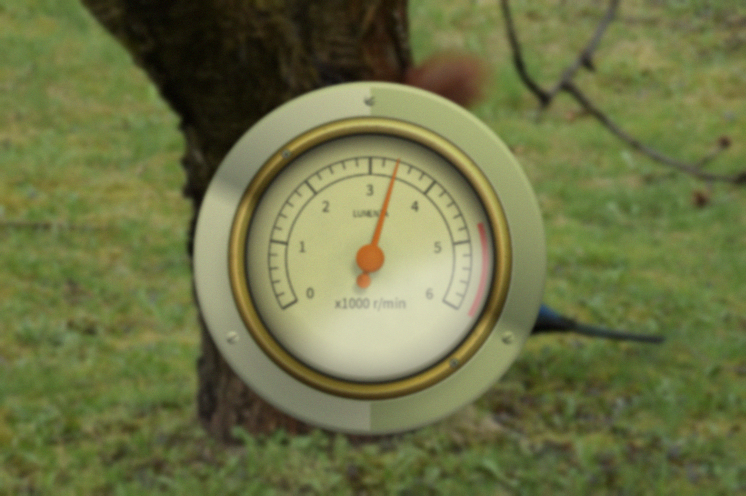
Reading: 3400 (rpm)
